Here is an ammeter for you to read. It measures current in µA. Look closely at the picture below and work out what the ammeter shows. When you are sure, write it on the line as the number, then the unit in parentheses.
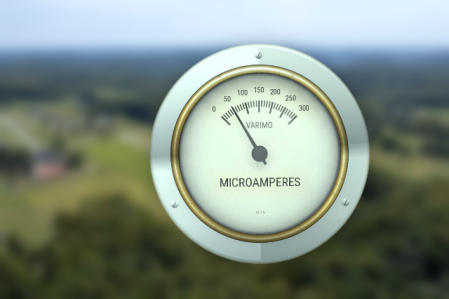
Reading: 50 (µA)
